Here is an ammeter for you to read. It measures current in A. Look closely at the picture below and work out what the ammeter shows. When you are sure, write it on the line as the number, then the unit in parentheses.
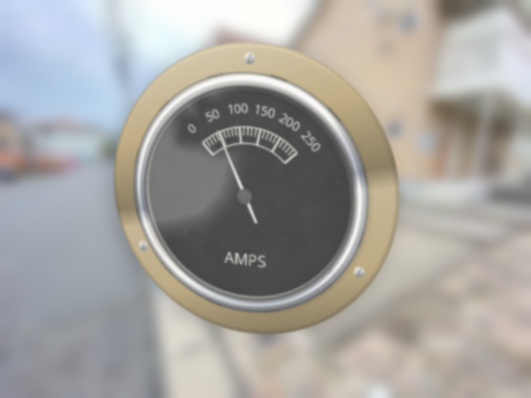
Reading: 50 (A)
